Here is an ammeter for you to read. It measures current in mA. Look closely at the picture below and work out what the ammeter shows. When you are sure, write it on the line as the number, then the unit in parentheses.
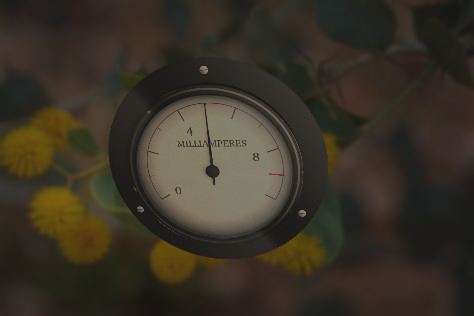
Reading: 5 (mA)
